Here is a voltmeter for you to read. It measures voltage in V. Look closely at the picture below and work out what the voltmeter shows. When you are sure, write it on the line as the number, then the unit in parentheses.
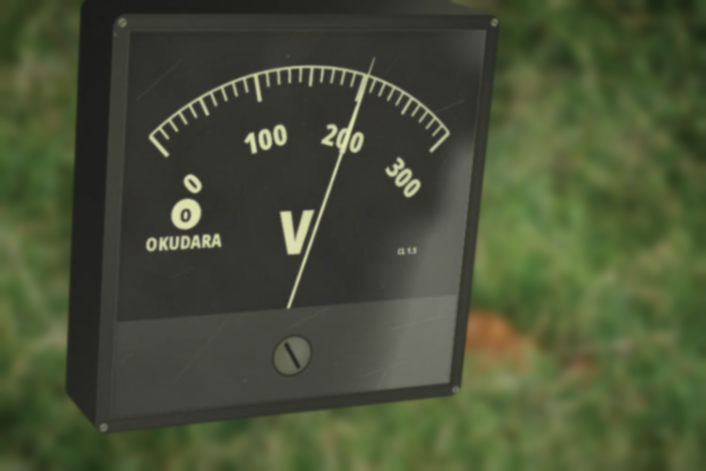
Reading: 200 (V)
